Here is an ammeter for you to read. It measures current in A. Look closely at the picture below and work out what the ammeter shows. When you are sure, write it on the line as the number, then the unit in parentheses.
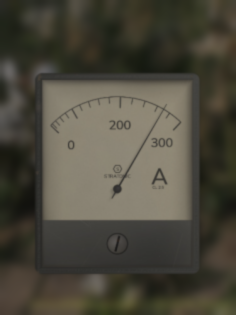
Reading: 270 (A)
